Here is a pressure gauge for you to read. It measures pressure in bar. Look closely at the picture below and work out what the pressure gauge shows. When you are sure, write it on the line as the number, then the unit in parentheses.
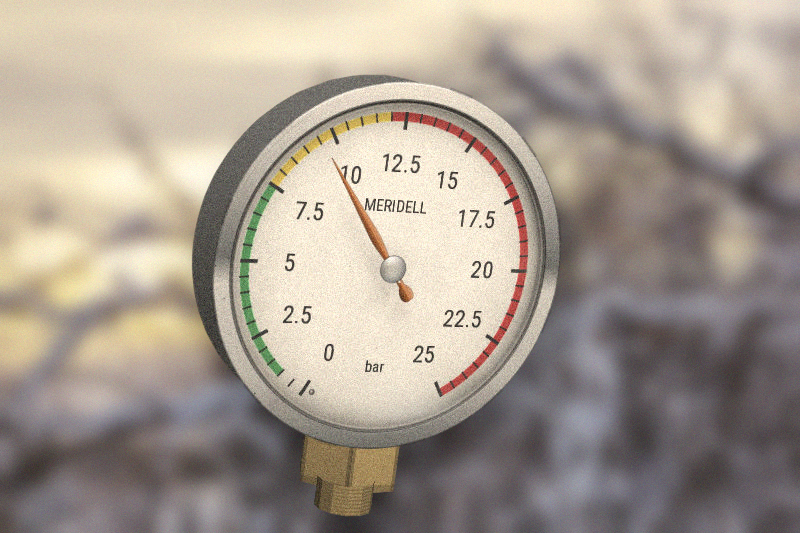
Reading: 9.5 (bar)
